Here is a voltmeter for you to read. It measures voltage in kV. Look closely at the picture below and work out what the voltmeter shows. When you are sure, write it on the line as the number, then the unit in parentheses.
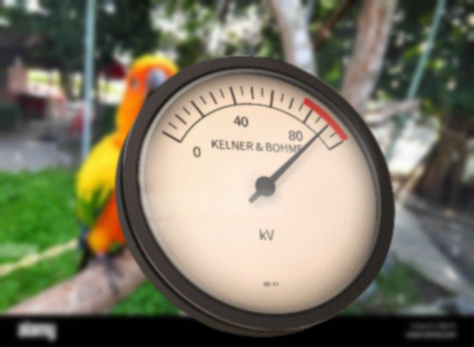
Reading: 90 (kV)
